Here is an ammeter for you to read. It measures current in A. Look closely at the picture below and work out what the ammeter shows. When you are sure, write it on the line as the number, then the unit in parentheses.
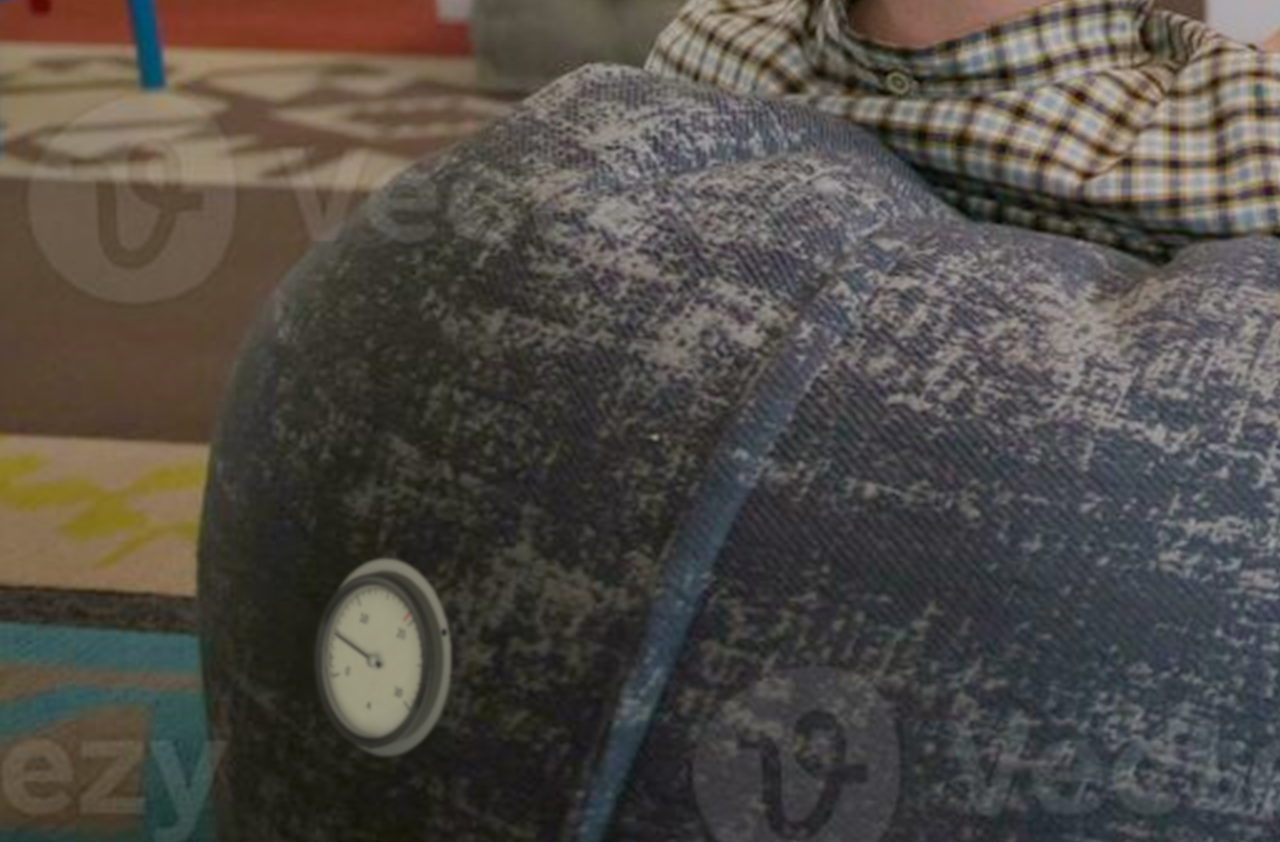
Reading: 5 (A)
